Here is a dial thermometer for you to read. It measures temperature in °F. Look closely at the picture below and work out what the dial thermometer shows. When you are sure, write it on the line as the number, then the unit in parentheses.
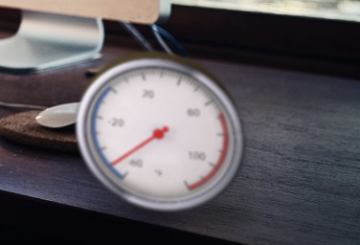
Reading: -50 (°F)
